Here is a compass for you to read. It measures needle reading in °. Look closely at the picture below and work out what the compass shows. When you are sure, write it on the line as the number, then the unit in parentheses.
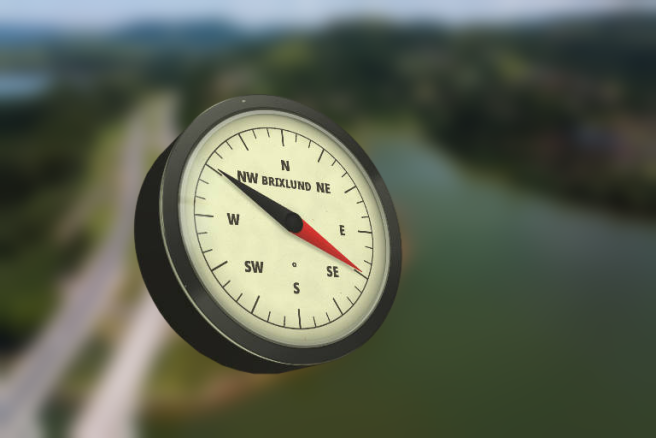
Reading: 120 (°)
